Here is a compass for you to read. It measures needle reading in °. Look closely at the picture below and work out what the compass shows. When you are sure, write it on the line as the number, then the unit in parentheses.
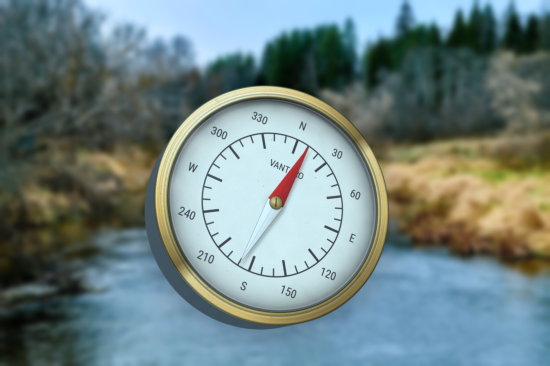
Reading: 10 (°)
